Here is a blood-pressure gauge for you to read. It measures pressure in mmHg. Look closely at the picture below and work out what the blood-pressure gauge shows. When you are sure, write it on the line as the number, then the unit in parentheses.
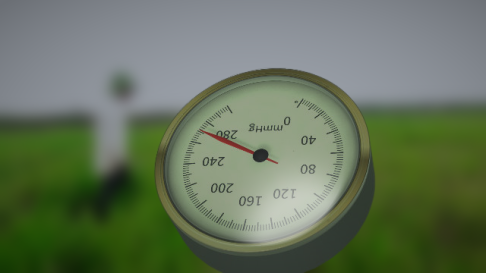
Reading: 270 (mmHg)
